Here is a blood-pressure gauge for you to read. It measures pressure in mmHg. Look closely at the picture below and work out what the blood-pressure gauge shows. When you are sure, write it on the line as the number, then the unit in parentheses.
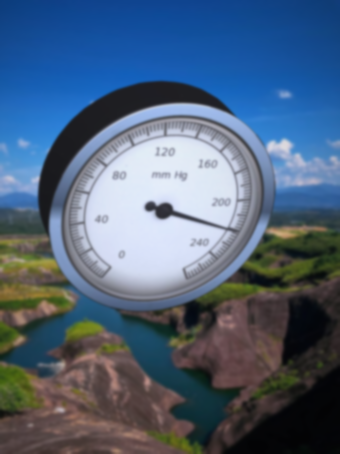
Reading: 220 (mmHg)
